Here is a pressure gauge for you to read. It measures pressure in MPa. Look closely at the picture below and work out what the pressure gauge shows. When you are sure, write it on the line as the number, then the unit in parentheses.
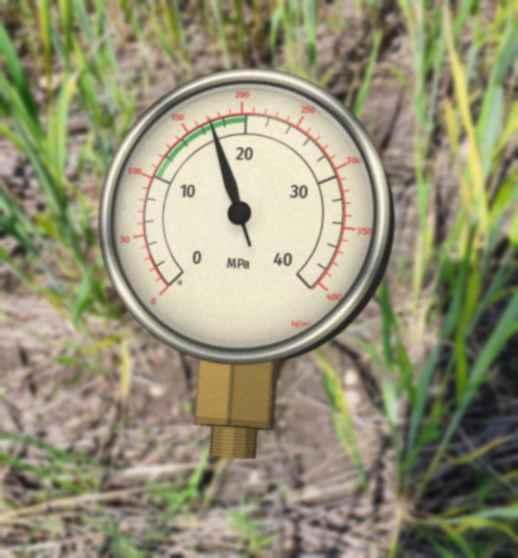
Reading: 17 (MPa)
